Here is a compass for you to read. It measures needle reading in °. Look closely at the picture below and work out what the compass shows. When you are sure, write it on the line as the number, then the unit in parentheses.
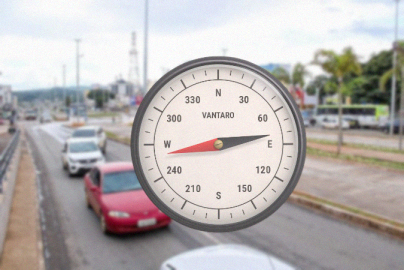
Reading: 260 (°)
